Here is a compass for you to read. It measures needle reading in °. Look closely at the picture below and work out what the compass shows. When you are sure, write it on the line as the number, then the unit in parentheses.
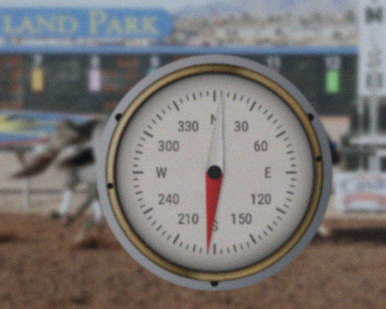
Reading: 185 (°)
